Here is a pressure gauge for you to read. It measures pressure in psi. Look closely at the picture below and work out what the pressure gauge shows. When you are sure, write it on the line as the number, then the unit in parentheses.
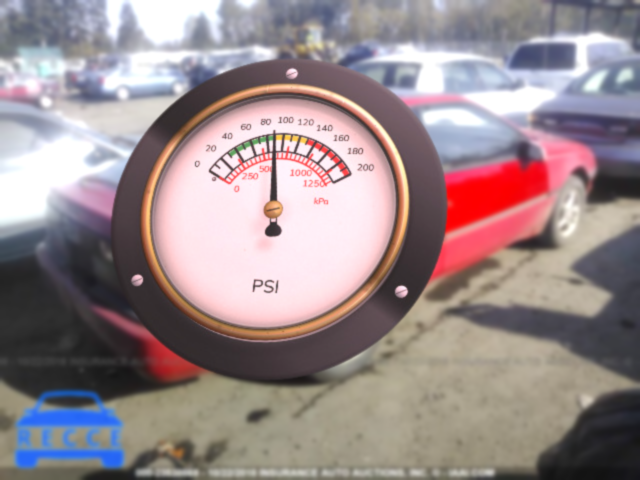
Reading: 90 (psi)
